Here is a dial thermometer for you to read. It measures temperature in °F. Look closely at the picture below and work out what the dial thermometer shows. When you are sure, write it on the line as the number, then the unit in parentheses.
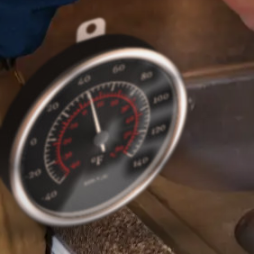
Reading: 40 (°F)
